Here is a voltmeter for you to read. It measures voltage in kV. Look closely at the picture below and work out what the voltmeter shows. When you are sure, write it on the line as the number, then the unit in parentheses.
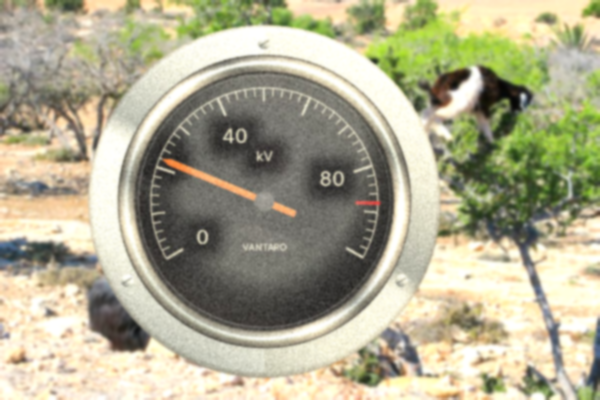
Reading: 22 (kV)
